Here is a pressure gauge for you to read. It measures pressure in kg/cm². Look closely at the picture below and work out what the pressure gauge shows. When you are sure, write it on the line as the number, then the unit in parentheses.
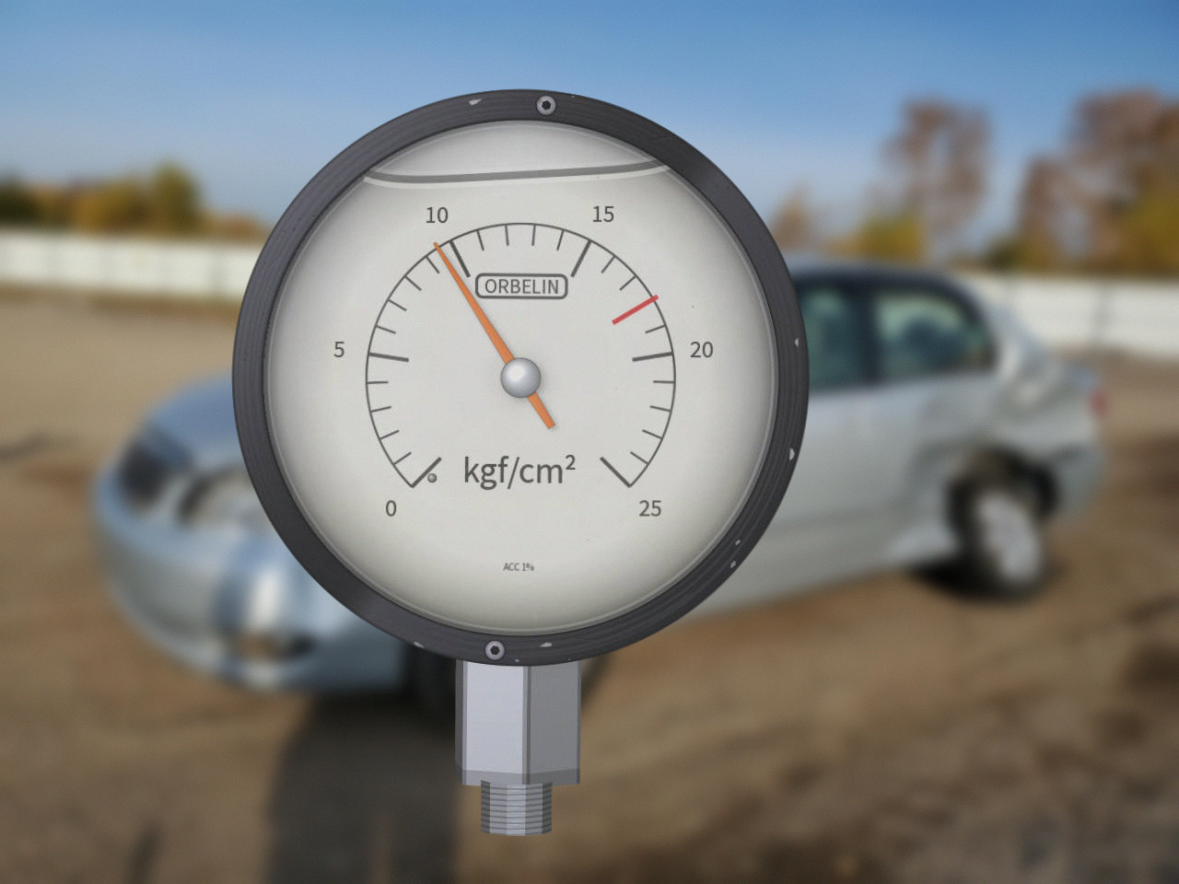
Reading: 9.5 (kg/cm²)
